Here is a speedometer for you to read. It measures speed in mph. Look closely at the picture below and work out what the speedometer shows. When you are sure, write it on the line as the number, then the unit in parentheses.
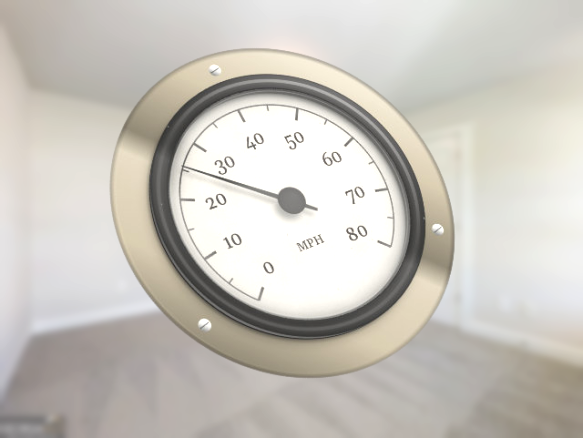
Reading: 25 (mph)
